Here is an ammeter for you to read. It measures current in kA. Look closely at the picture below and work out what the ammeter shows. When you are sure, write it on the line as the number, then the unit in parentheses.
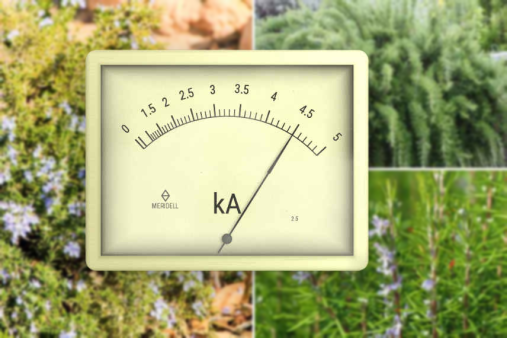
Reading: 4.5 (kA)
